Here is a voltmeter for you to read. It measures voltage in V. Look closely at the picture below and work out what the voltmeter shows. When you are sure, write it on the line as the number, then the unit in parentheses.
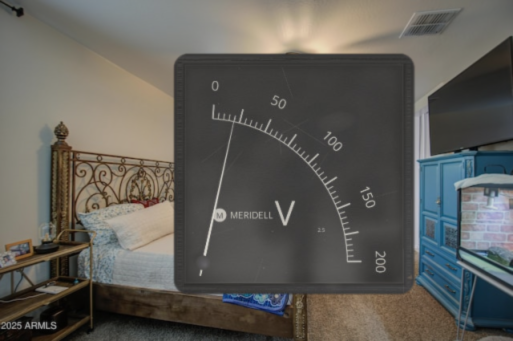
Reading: 20 (V)
